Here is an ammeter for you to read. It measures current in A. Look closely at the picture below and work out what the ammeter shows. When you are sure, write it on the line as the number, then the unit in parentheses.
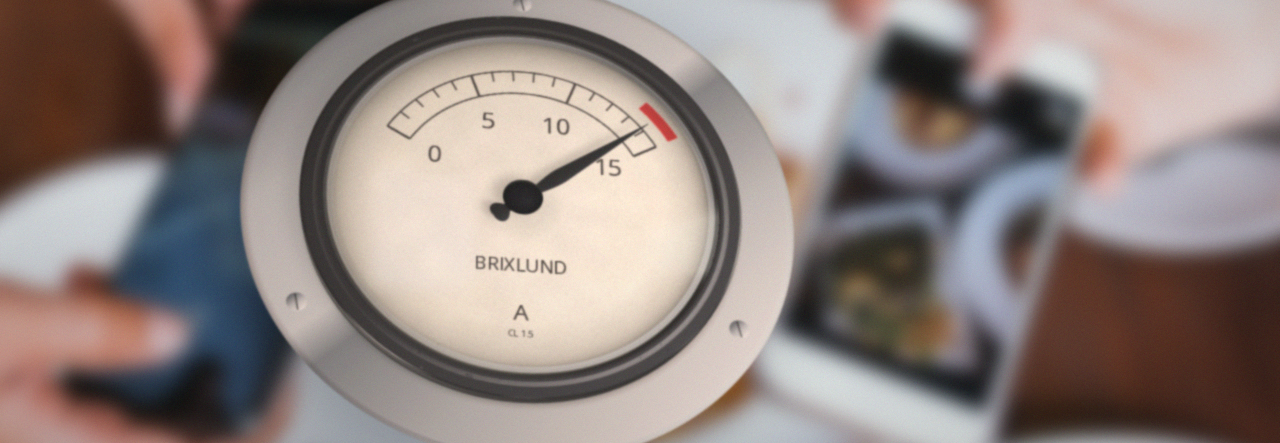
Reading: 14 (A)
